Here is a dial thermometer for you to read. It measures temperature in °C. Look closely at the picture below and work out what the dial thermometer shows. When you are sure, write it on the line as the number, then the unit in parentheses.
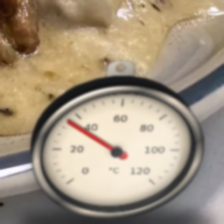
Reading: 36 (°C)
